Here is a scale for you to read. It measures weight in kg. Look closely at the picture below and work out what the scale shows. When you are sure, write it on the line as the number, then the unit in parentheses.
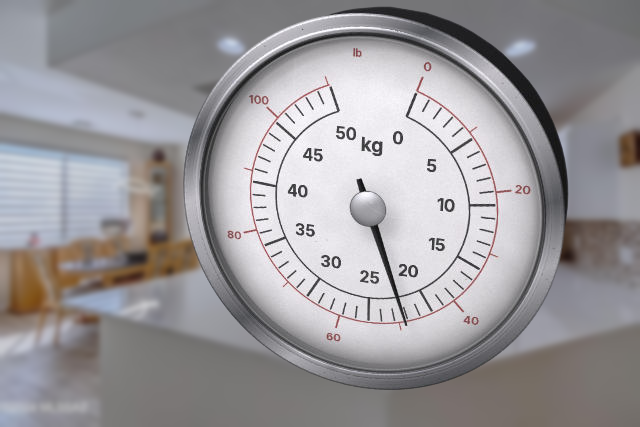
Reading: 22 (kg)
